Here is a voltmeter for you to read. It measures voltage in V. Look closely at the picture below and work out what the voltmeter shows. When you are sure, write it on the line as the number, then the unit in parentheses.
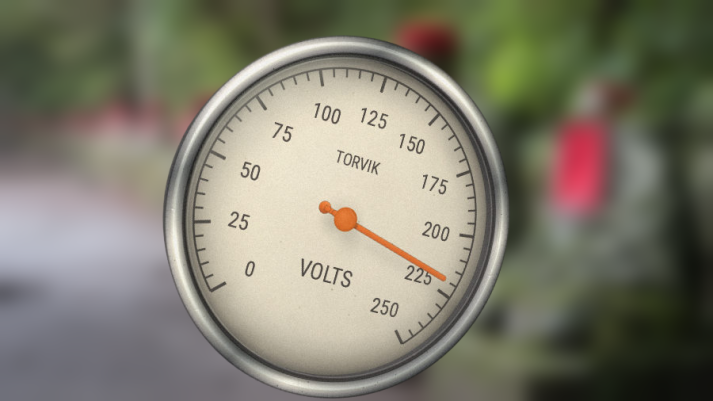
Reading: 220 (V)
